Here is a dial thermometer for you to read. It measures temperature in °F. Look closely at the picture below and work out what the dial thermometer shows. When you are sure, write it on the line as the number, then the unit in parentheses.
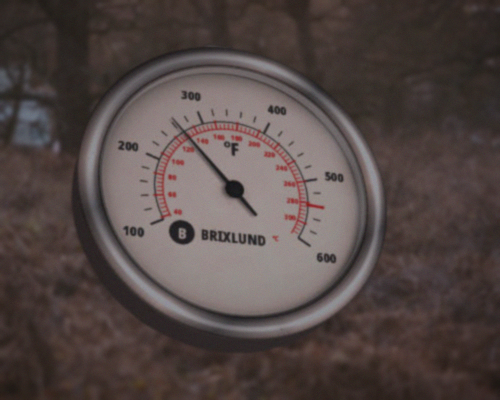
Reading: 260 (°F)
